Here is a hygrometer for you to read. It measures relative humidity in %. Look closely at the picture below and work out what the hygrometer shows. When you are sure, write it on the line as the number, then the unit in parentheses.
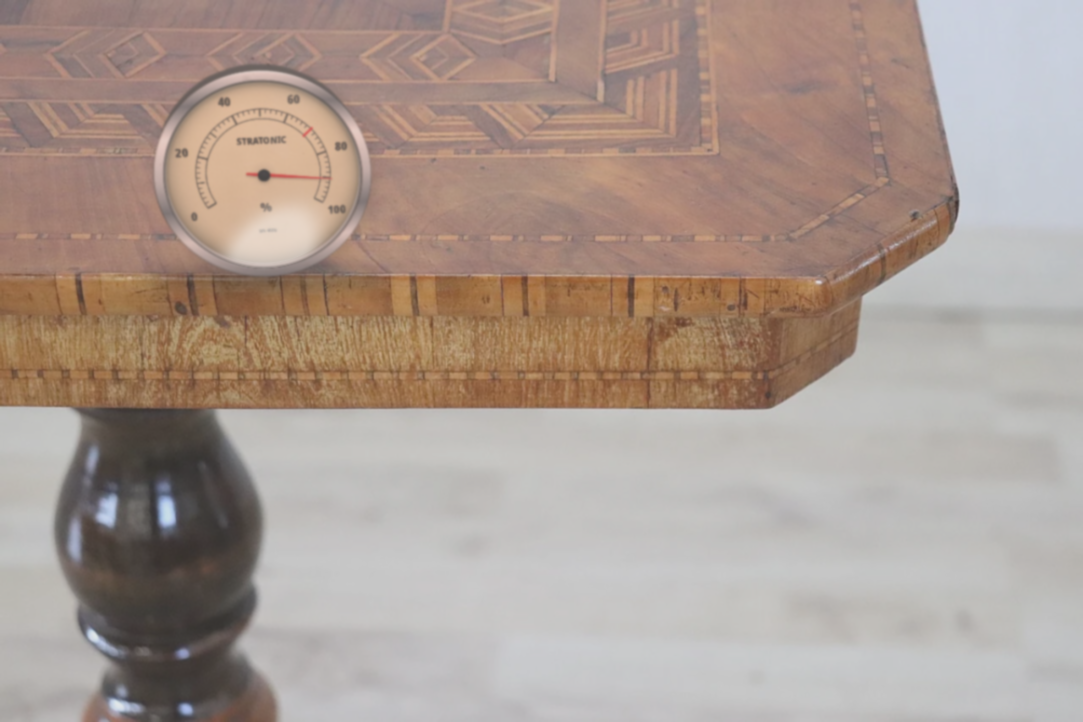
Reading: 90 (%)
